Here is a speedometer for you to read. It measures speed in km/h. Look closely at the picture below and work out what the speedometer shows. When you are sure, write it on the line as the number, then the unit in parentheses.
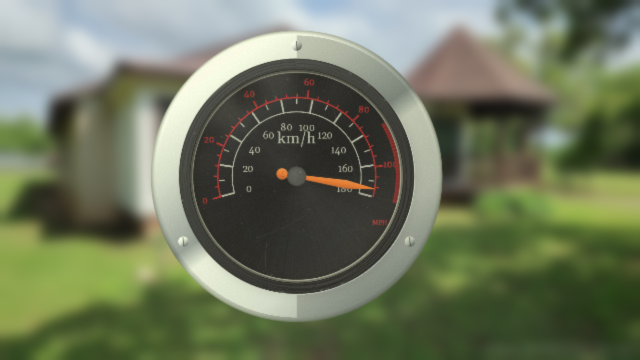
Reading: 175 (km/h)
